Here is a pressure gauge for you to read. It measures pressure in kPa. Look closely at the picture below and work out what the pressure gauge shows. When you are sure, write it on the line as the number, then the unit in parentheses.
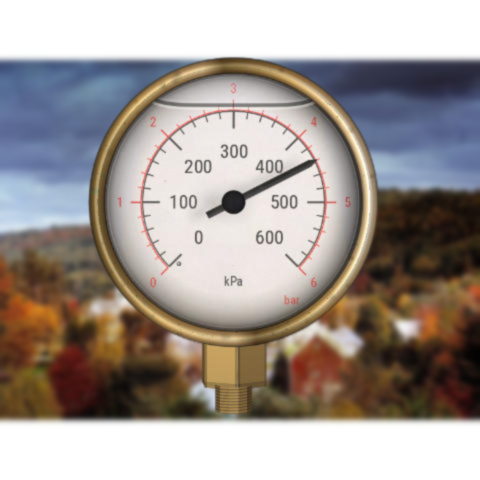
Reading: 440 (kPa)
